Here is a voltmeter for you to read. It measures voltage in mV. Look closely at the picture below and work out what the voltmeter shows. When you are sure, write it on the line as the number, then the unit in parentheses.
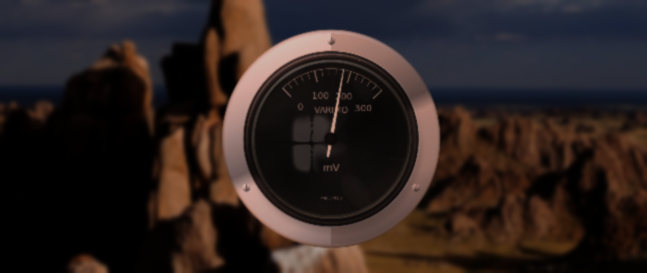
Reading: 180 (mV)
